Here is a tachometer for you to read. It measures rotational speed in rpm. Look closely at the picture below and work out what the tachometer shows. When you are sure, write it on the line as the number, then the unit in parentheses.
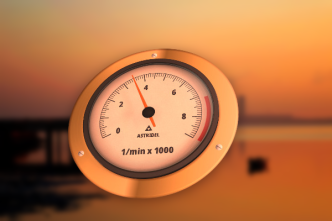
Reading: 3500 (rpm)
